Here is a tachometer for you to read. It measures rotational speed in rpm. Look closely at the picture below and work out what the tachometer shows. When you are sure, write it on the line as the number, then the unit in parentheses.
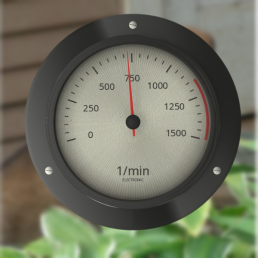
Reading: 725 (rpm)
